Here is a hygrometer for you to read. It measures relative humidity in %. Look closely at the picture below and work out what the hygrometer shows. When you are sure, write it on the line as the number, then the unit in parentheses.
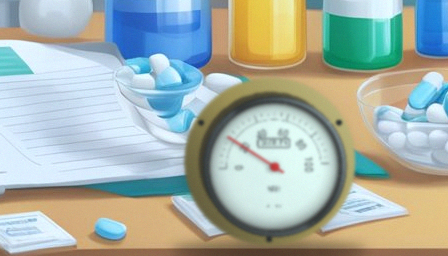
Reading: 20 (%)
